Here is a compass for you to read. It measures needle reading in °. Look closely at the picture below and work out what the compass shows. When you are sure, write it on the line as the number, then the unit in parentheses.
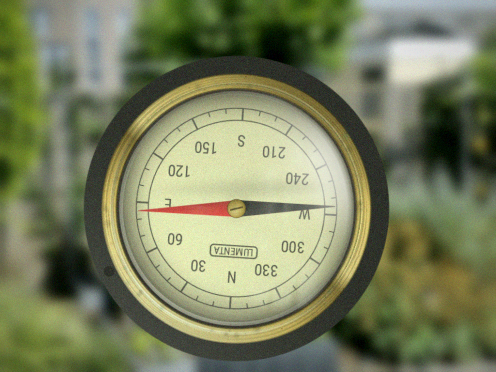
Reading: 85 (°)
